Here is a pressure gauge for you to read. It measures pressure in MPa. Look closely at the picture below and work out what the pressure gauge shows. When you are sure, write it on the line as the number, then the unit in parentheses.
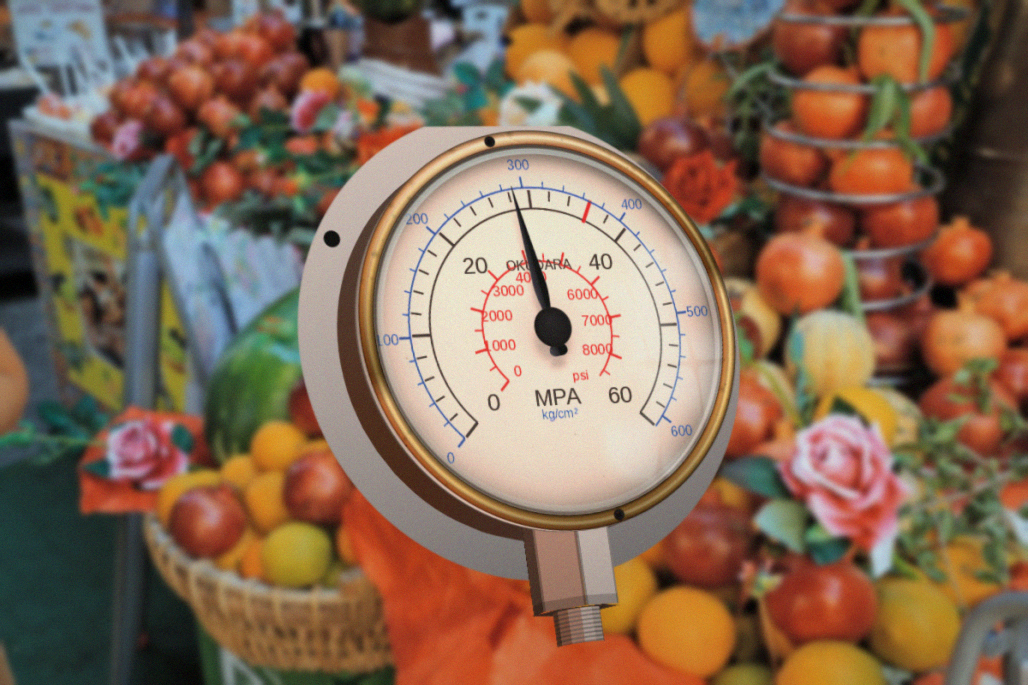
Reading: 28 (MPa)
